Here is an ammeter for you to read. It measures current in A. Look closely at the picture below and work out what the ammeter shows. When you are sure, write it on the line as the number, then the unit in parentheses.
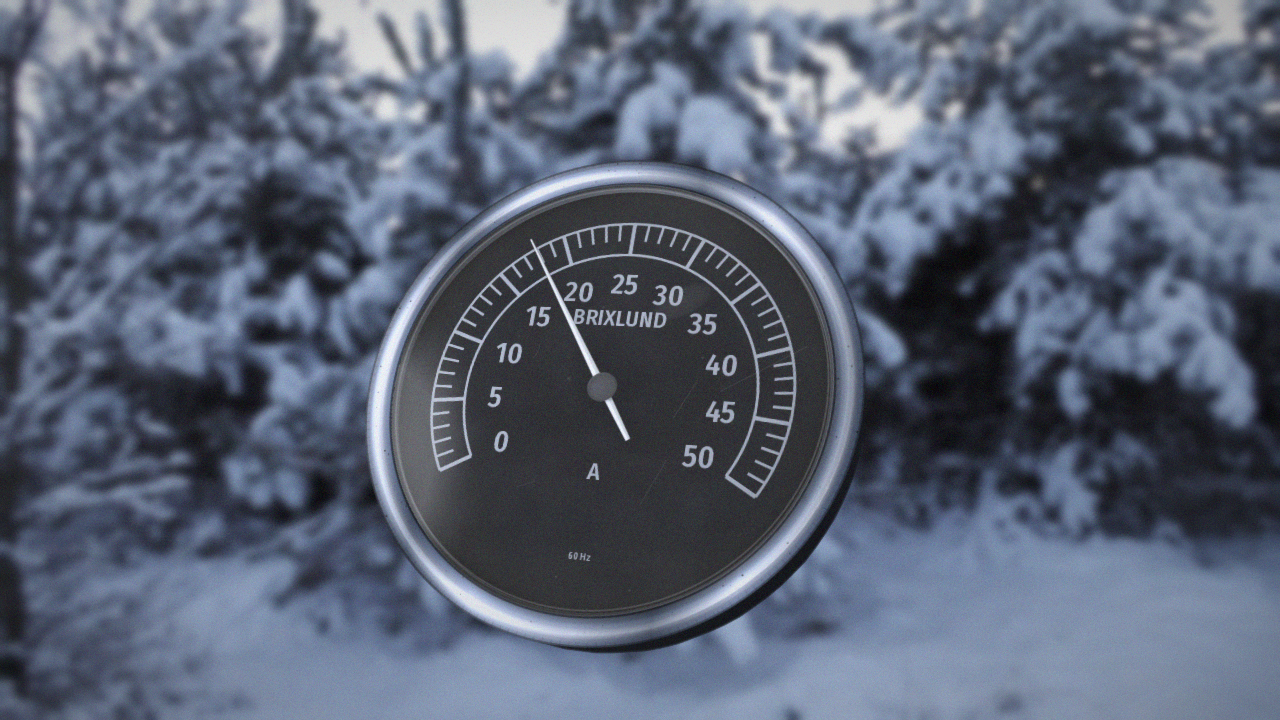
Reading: 18 (A)
